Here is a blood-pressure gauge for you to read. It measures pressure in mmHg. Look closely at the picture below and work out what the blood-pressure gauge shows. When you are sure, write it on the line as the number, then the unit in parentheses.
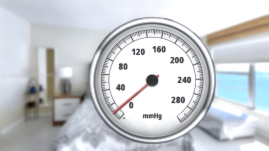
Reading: 10 (mmHg)
